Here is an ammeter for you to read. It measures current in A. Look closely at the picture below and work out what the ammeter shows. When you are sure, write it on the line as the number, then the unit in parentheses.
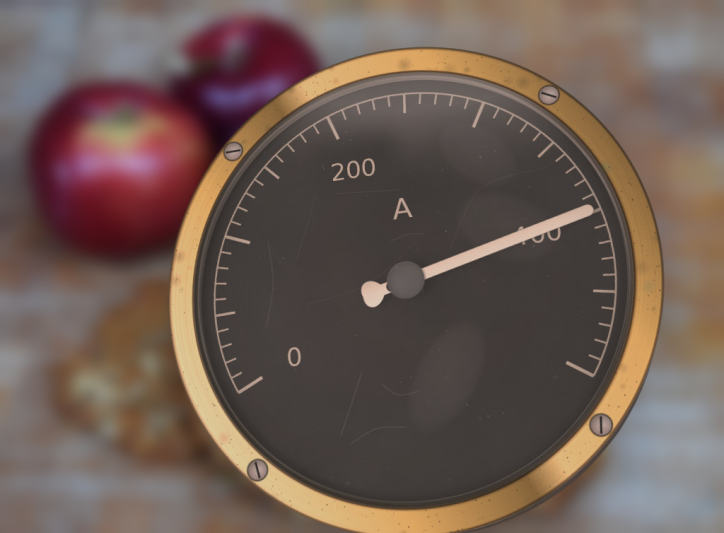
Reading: 400 (A)
